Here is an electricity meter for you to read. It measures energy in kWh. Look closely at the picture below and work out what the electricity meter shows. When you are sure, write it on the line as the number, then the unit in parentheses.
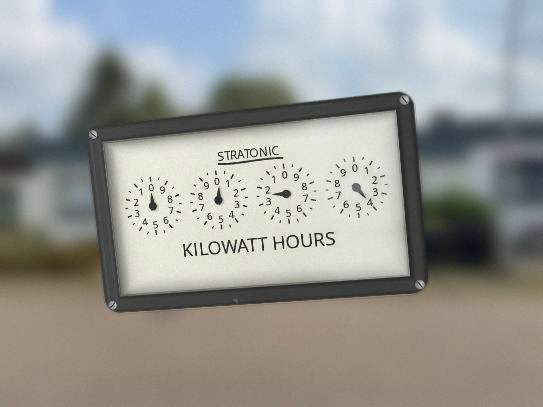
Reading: 24 (kWh)
